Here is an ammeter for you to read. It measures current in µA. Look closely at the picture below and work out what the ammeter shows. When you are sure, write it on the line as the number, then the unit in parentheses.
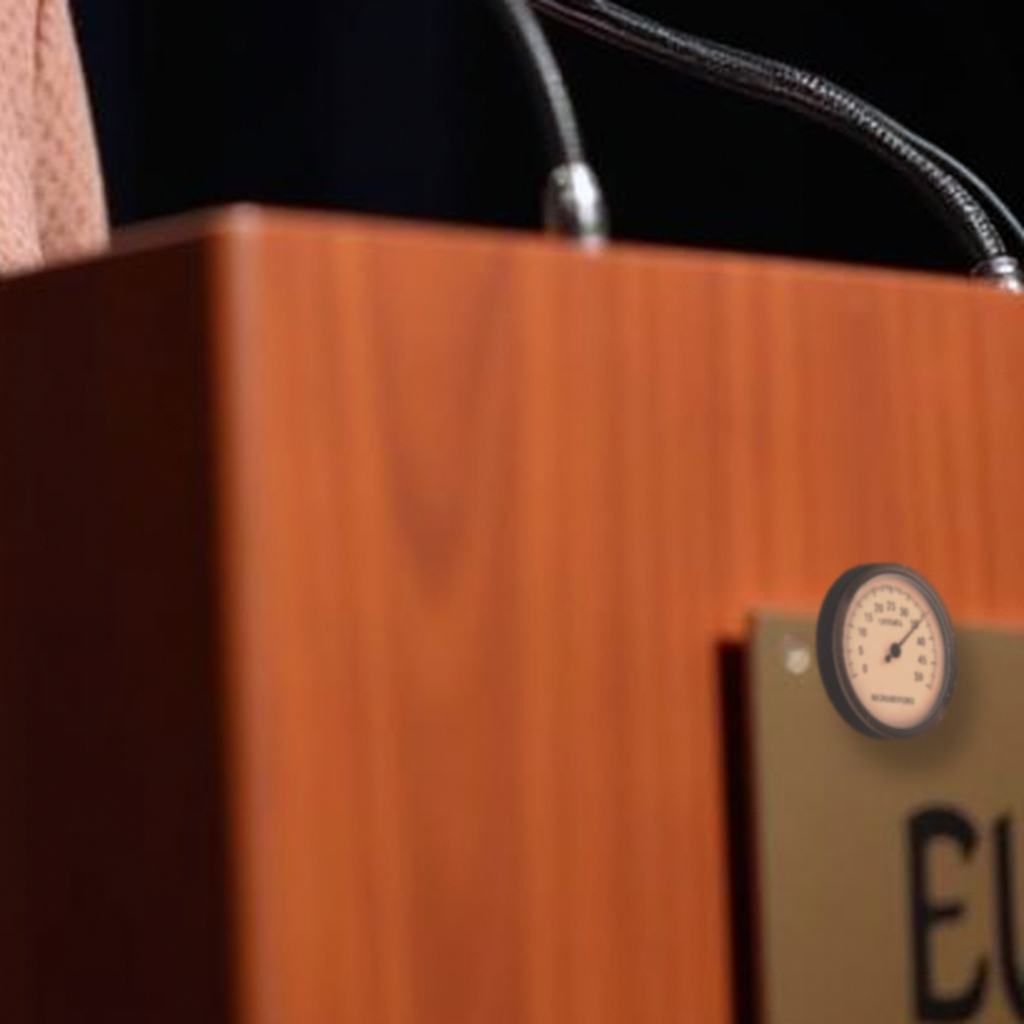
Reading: 35 (µA)
